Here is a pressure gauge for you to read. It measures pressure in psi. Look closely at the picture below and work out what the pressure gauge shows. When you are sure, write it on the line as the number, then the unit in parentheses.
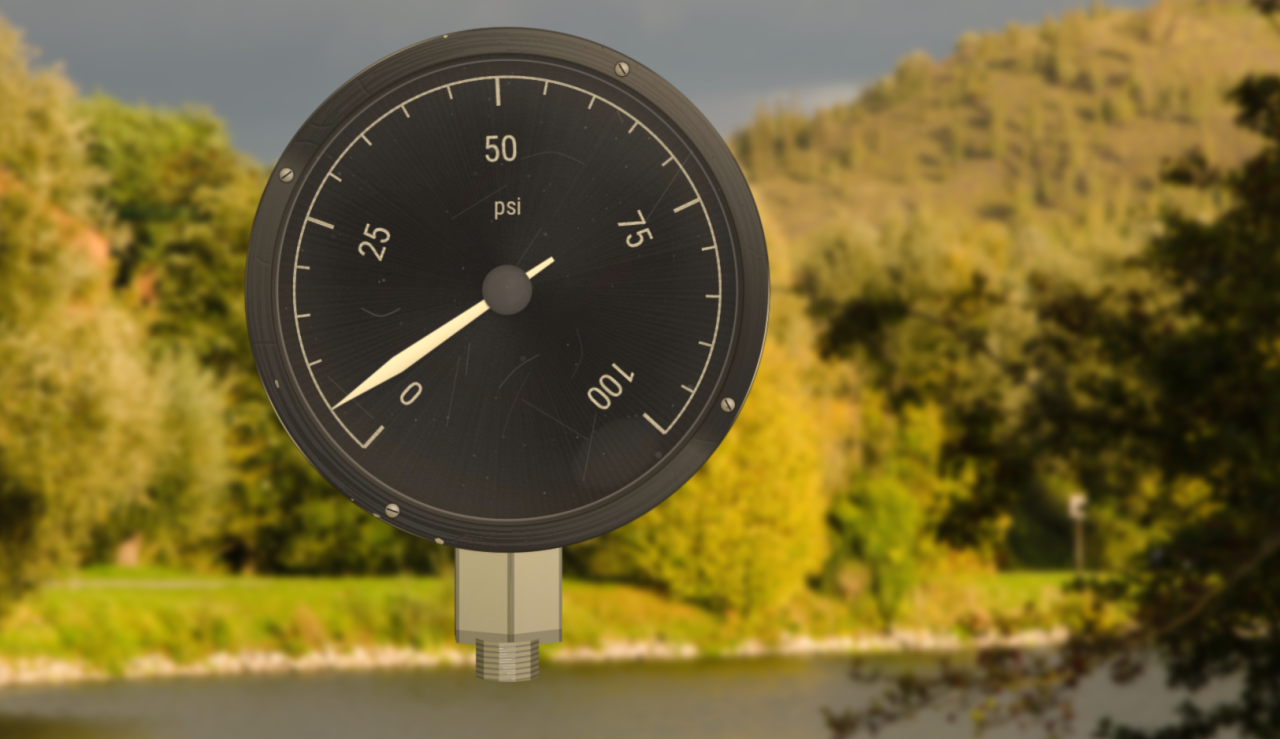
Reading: 5 (psi)
